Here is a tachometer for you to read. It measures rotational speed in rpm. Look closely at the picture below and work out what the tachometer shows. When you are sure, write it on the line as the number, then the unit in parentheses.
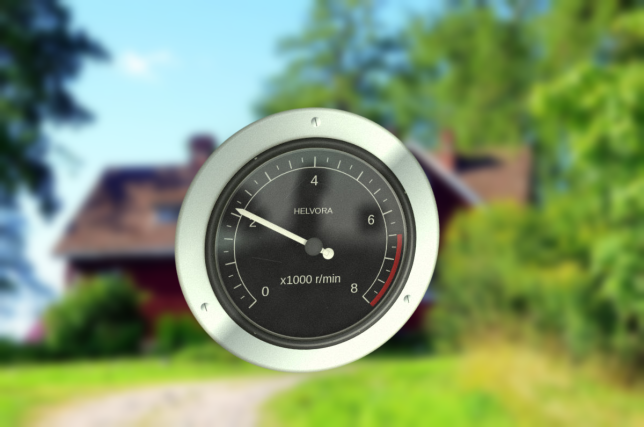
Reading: 2125 (rpm)
